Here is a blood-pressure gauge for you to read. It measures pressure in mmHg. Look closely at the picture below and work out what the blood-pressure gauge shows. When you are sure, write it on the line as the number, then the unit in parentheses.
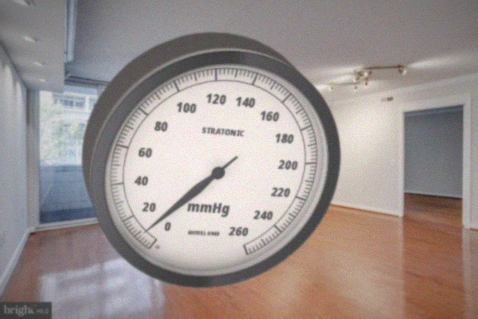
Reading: 10 (mmHg)
